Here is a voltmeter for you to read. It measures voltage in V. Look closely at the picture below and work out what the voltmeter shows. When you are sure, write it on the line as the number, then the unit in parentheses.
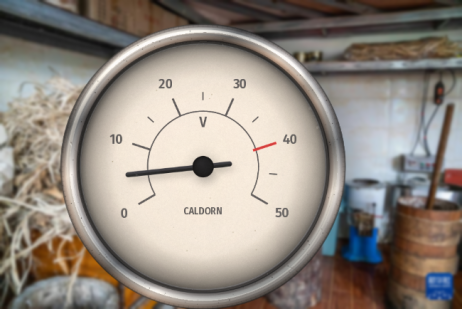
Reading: 5 (V)
